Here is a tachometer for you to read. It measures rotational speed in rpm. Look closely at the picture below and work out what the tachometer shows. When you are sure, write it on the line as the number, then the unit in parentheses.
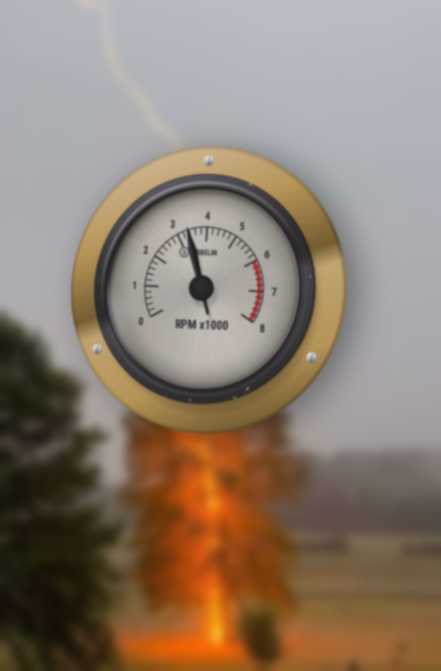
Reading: 3400 (rpm)
